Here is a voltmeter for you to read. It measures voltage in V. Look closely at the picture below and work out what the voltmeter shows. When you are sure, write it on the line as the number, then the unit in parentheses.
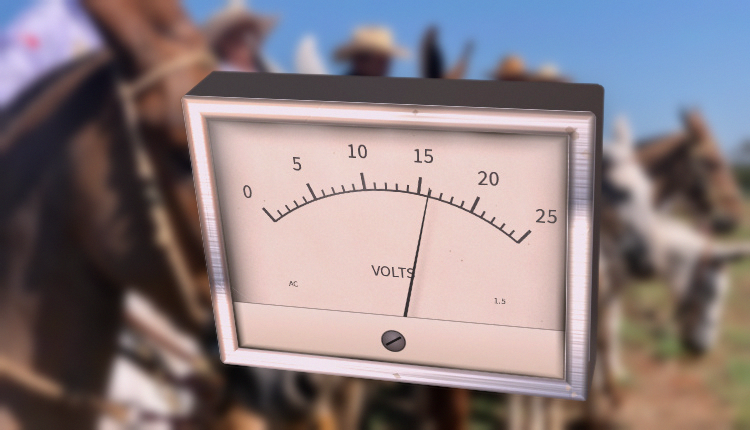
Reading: 16 (V)
